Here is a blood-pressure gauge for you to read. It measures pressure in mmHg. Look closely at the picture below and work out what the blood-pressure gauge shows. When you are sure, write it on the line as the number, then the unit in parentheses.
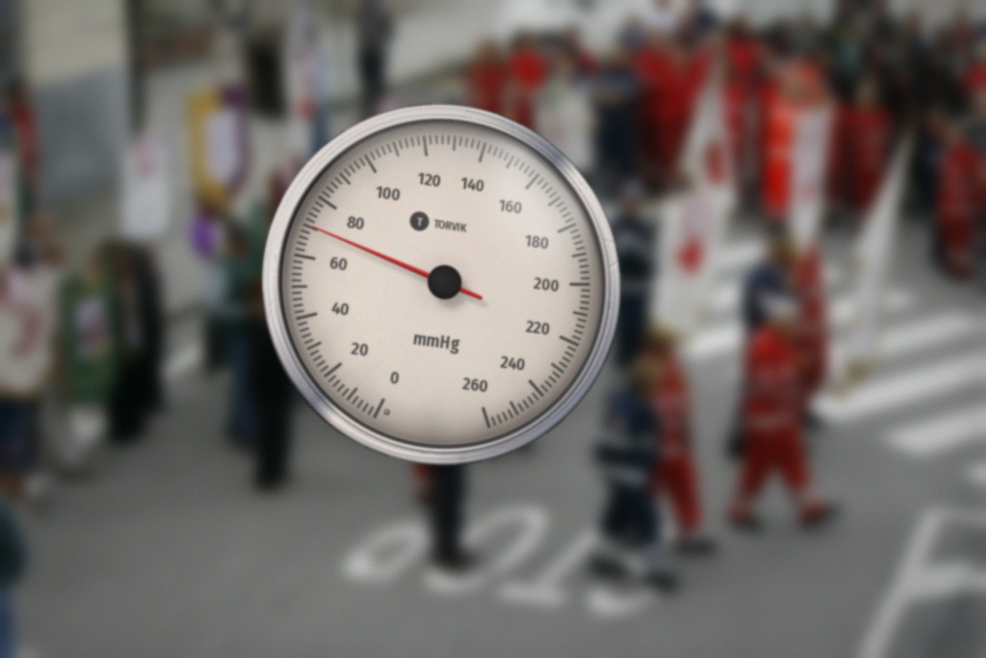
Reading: 70 (mmHg)
